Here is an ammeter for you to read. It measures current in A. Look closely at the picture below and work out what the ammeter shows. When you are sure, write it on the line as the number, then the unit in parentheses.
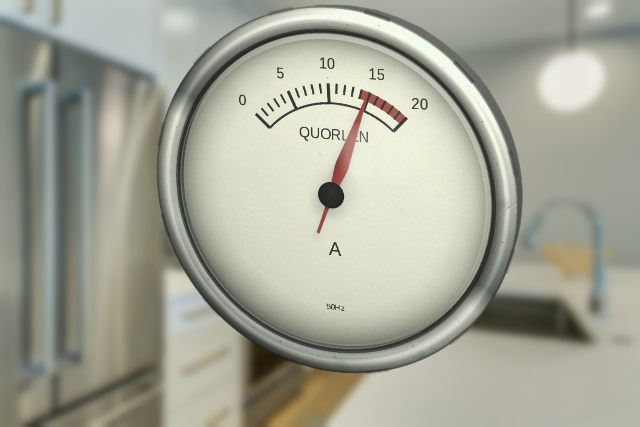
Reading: 15 (A)
